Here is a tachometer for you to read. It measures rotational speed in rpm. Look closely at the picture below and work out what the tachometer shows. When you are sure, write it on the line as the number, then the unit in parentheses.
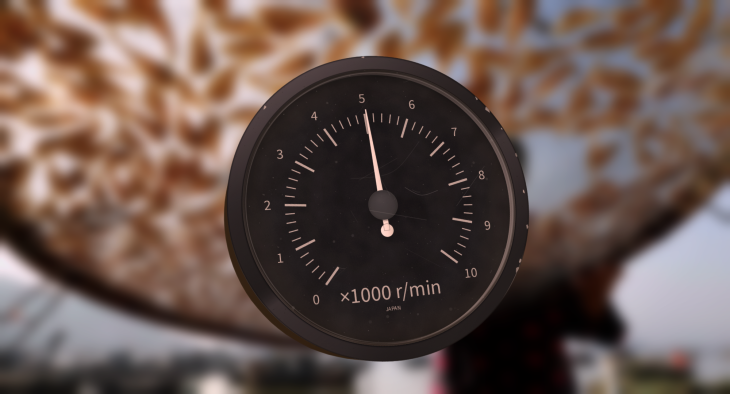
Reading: 5000 (rpm)
